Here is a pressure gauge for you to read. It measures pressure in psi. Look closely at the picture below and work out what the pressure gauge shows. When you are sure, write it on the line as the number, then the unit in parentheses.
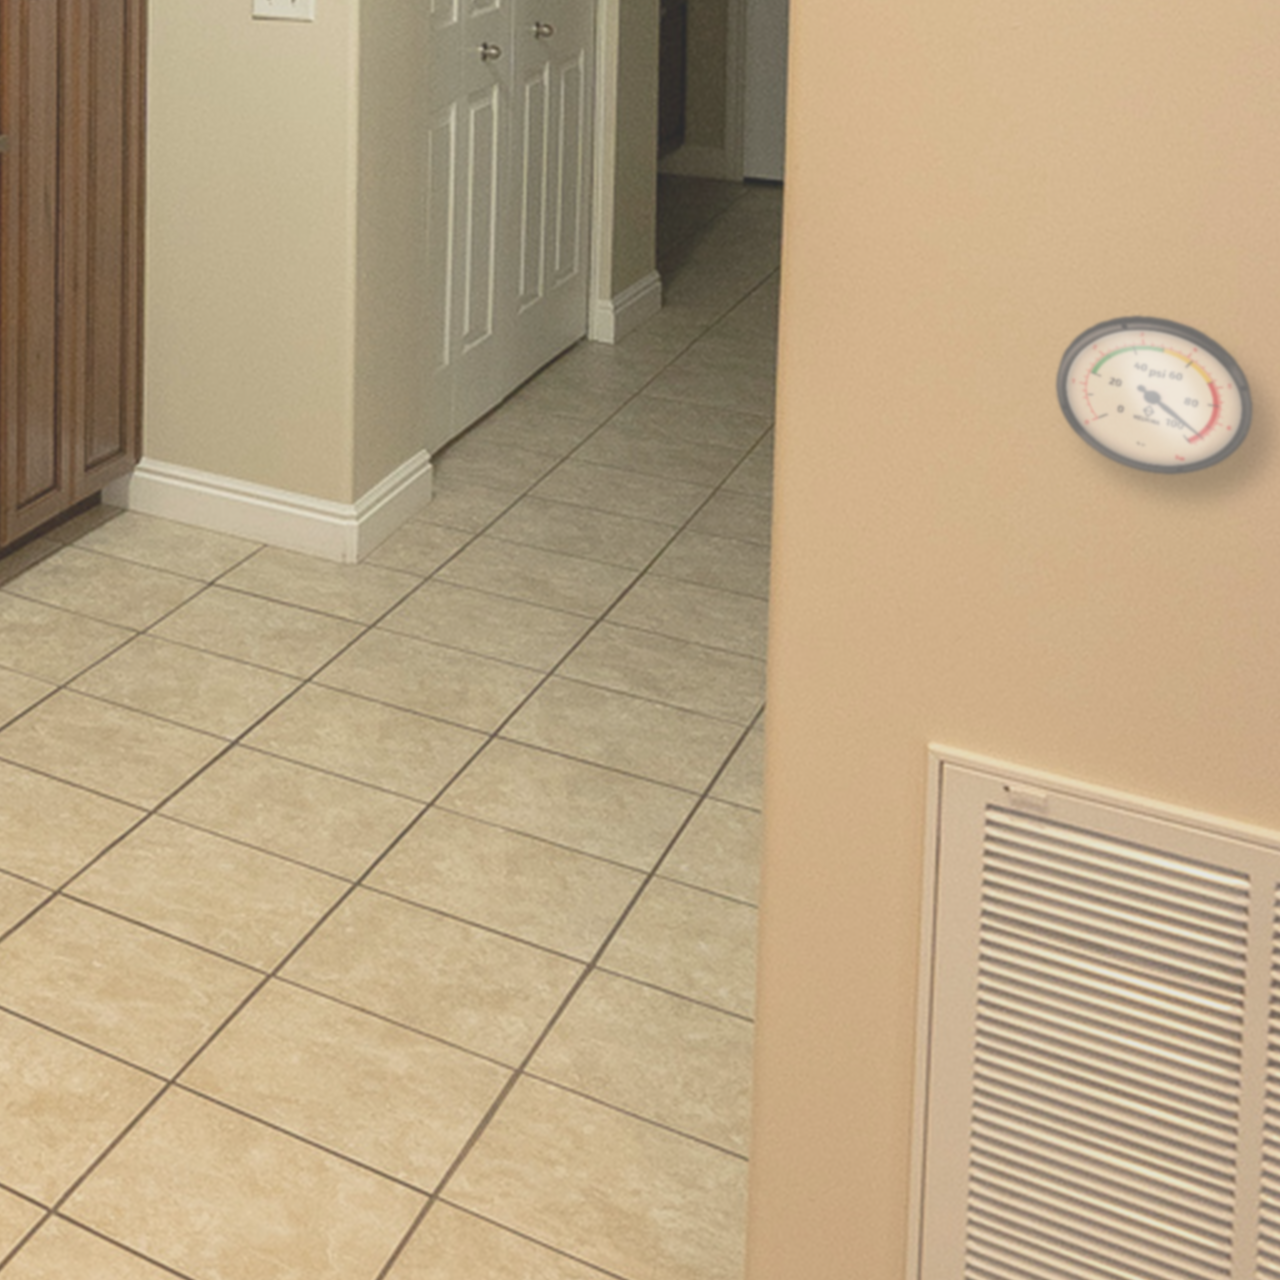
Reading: 95 (psi)
